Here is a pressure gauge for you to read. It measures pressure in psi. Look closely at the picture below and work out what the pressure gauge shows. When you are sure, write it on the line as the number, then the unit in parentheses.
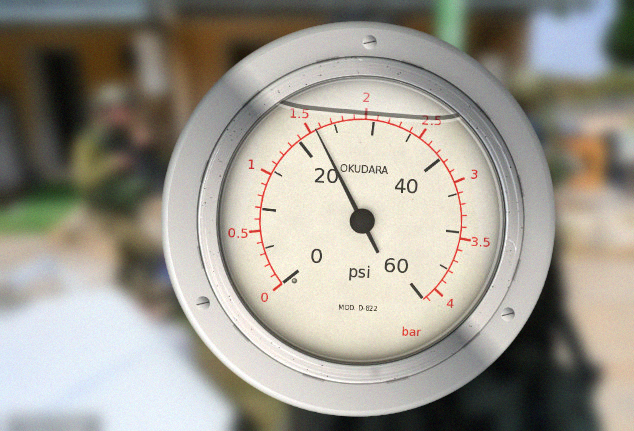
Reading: 22.5 (psi)
